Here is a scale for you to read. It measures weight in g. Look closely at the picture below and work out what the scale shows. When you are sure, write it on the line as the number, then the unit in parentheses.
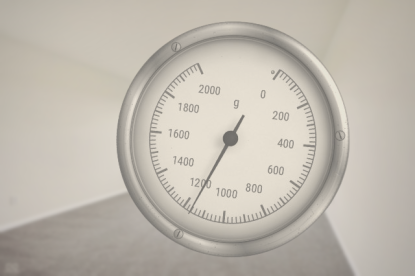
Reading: 1160 (g)
